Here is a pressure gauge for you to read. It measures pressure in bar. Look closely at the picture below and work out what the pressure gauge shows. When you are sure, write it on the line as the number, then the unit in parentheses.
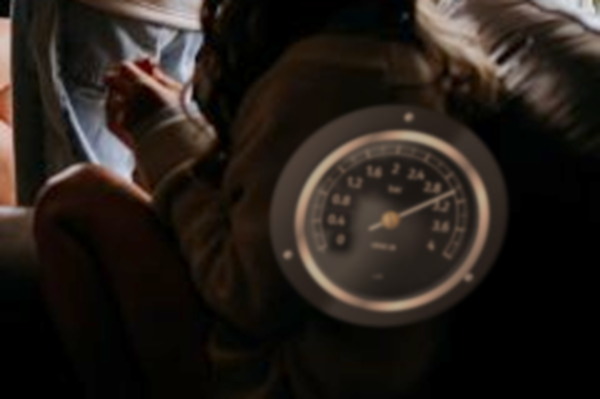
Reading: 3 (bar)
